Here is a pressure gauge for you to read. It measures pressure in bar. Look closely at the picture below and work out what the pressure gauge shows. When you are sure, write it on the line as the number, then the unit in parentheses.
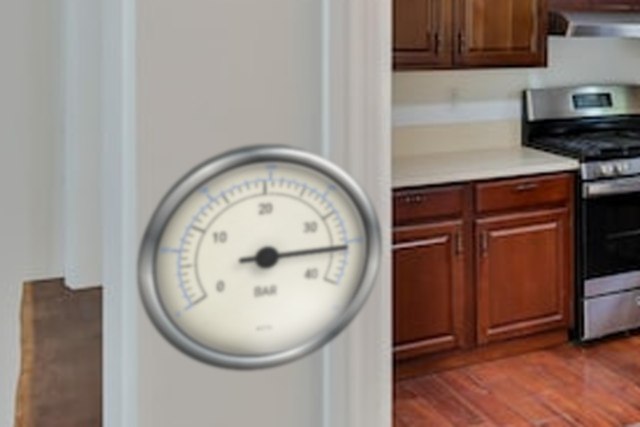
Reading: 35 (bar)
